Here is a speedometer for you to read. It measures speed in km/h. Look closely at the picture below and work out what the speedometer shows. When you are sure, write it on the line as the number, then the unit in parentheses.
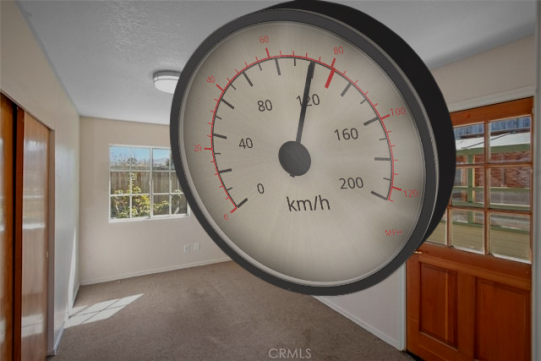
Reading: 120 (km/h)
